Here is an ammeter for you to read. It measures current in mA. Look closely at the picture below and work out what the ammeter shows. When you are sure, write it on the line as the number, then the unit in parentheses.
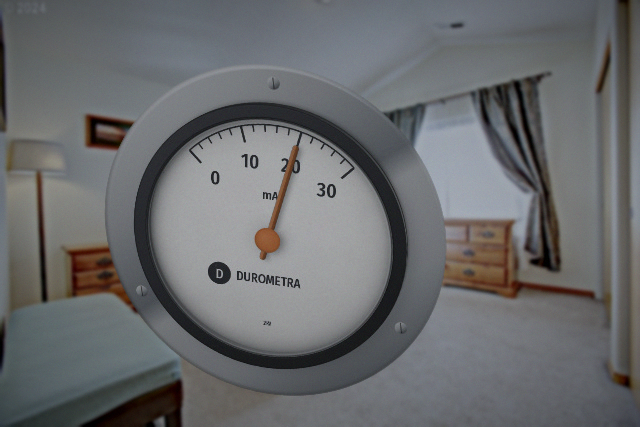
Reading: 20 (mA)
